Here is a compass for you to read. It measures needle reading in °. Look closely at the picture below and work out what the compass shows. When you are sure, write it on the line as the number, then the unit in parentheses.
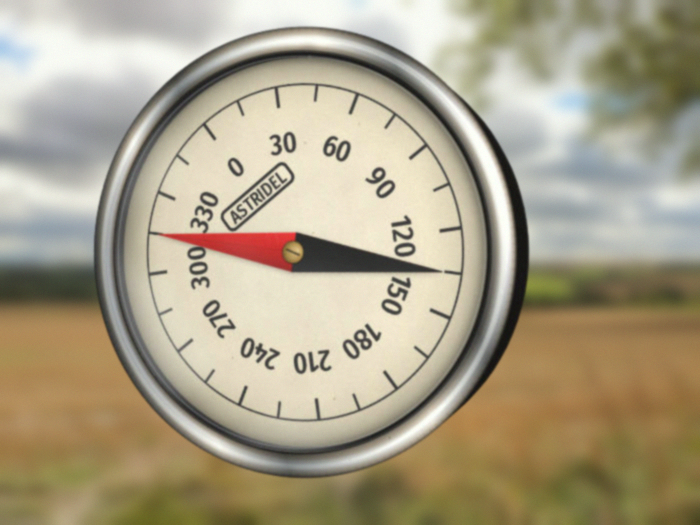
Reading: 315 (°)
